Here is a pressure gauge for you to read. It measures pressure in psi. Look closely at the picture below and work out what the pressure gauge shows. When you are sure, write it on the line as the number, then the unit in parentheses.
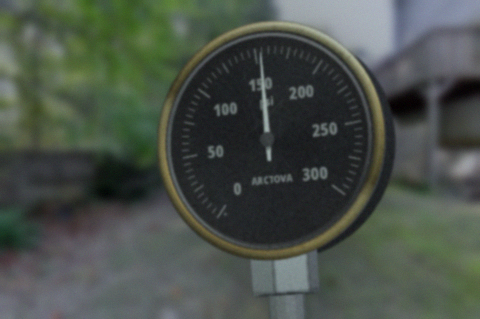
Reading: 155 (psi)
